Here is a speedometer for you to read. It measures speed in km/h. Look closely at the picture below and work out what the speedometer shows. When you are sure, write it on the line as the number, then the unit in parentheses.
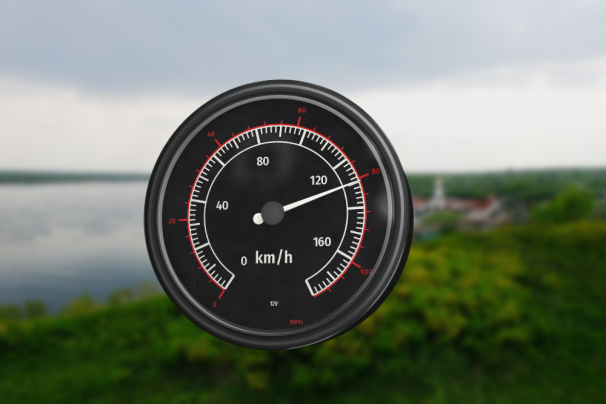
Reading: 130 (km/h)
